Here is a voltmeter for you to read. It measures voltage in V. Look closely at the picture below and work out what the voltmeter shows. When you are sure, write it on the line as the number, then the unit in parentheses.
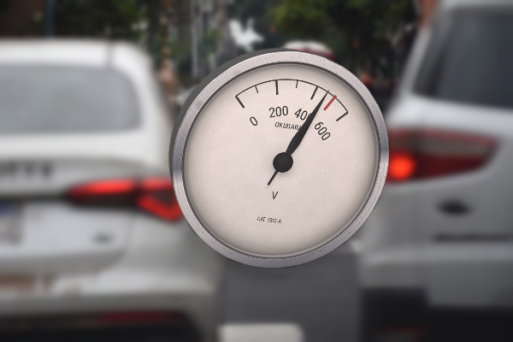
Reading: 450 (V)
